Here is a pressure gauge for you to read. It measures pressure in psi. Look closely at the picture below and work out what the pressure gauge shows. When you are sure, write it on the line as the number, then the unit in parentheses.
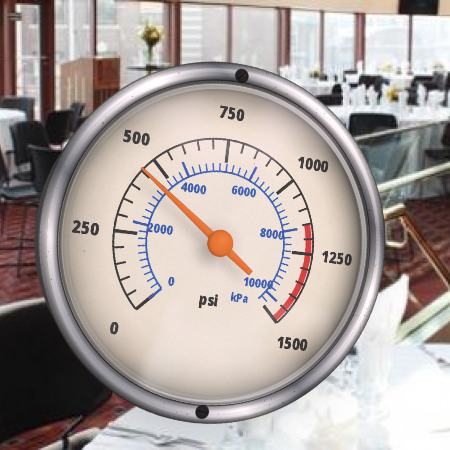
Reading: 450 (psi)
